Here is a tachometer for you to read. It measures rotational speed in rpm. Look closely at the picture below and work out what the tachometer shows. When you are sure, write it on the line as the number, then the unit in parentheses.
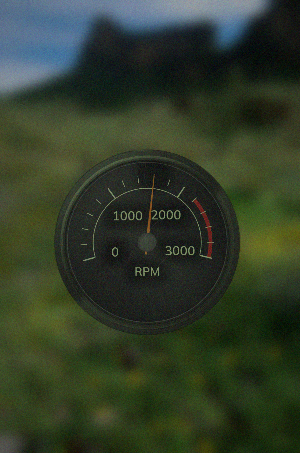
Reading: 1600 (rpm)
